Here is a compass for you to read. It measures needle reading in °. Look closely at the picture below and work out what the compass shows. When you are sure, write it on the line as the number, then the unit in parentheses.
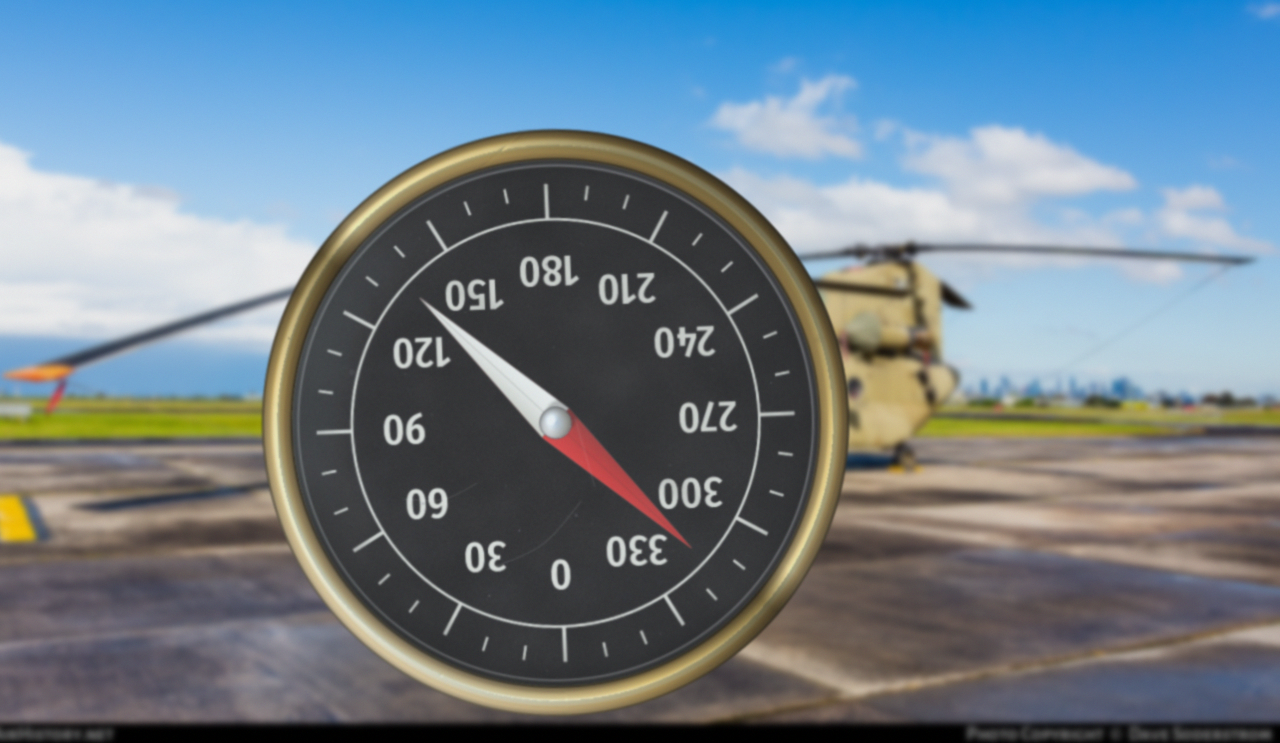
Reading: 315 (°)
